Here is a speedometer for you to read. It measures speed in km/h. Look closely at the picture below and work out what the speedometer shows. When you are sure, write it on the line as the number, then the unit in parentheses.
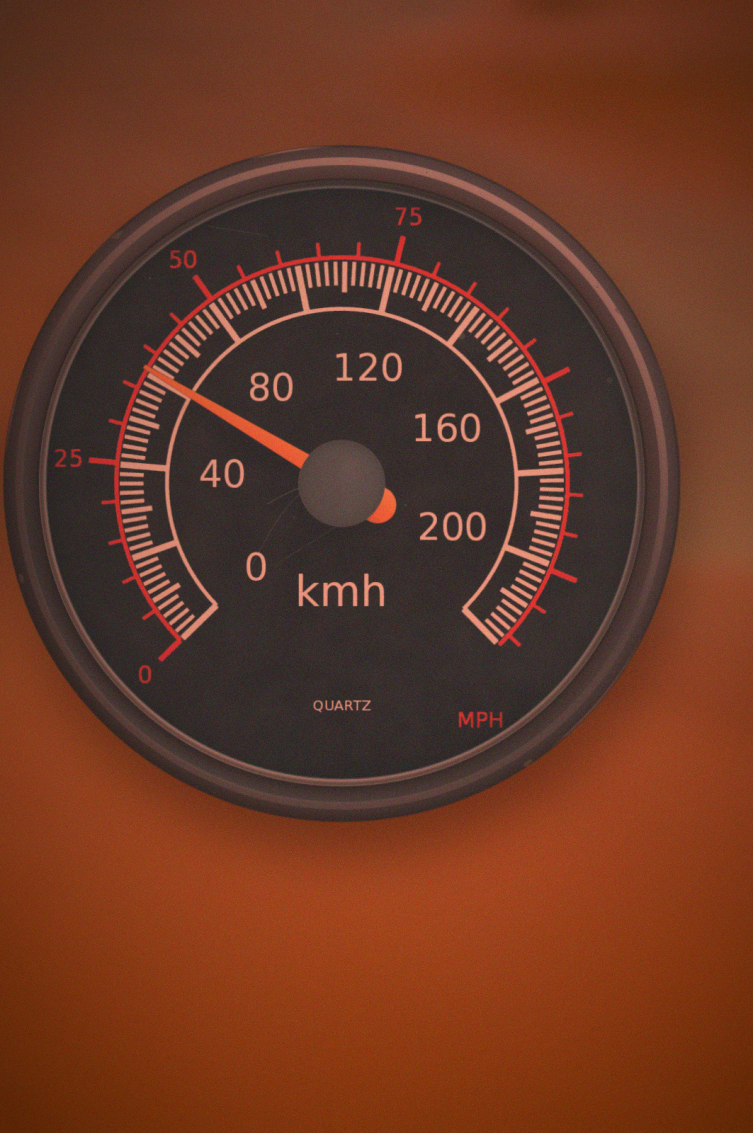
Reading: 61 (km/h)
